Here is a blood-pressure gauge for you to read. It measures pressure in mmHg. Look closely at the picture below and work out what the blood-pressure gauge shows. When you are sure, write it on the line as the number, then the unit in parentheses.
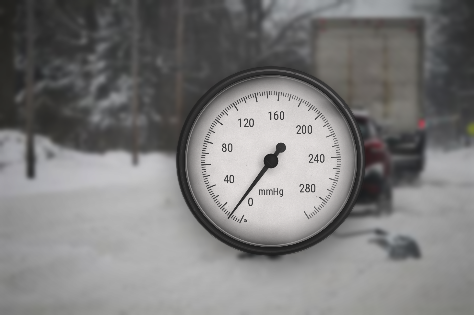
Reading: 10 (mmHg)
